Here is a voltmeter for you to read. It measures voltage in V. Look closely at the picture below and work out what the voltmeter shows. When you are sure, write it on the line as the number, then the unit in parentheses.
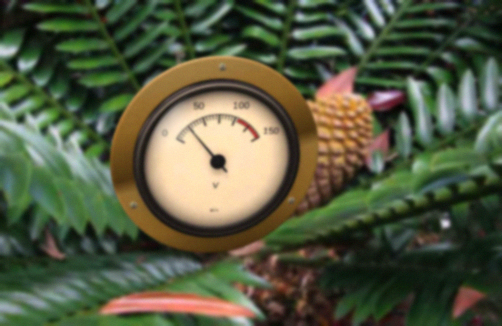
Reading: 25 (V)
